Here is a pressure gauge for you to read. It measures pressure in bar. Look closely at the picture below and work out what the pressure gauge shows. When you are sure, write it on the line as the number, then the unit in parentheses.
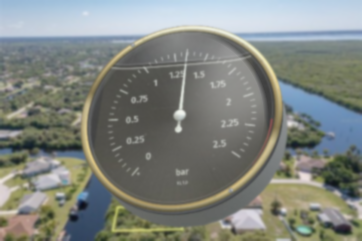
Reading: 1.35 (bar)
